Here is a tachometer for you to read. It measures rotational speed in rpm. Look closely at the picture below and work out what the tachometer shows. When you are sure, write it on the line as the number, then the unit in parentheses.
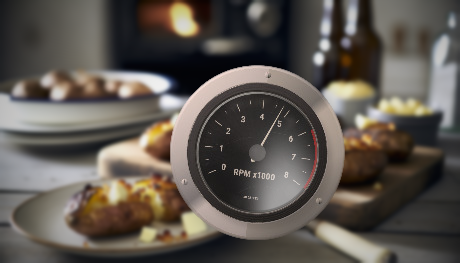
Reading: 4750 (rpm)
